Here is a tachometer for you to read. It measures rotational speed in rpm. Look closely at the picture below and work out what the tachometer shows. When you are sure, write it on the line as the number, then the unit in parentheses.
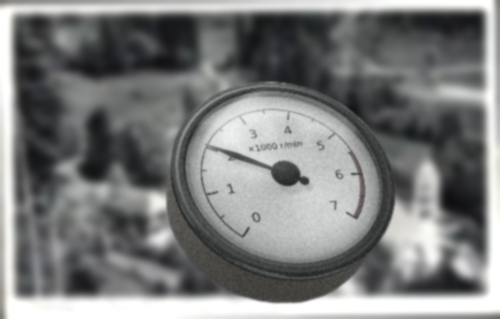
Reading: 2000 (rpm)
